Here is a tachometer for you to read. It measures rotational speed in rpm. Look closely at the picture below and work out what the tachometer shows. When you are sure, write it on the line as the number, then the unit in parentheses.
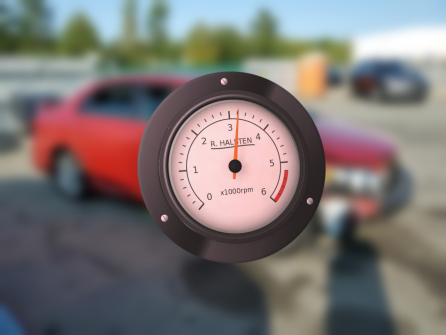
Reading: 3200 (rpm)
